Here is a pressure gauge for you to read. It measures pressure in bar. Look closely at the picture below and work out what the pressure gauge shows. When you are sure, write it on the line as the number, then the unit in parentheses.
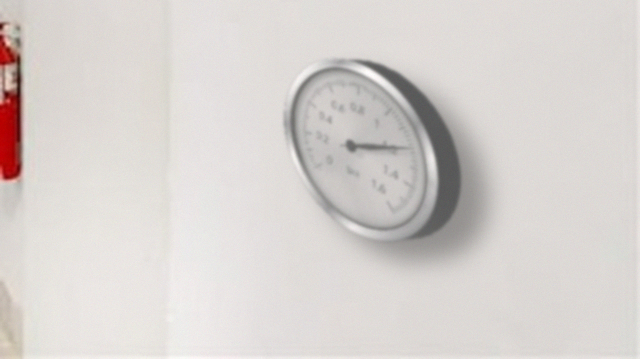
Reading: 1.2 (bar)
